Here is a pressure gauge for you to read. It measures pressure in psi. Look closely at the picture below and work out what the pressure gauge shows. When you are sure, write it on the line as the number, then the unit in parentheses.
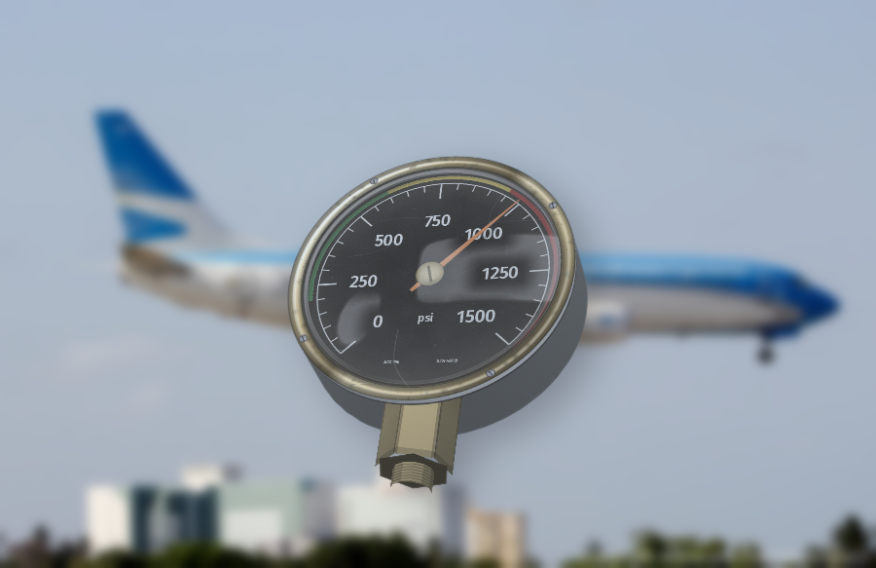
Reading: 1000 (psi)
